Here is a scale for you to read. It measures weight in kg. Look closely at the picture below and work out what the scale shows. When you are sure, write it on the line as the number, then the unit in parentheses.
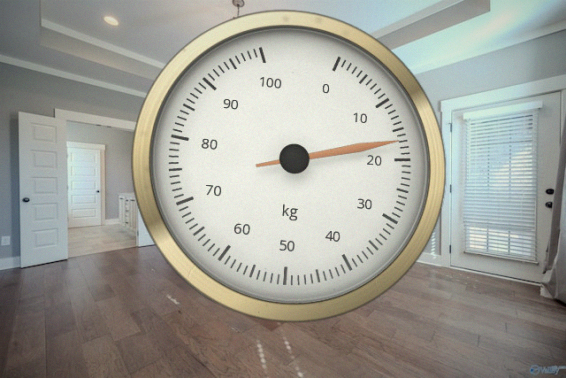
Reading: 17 (kg)
